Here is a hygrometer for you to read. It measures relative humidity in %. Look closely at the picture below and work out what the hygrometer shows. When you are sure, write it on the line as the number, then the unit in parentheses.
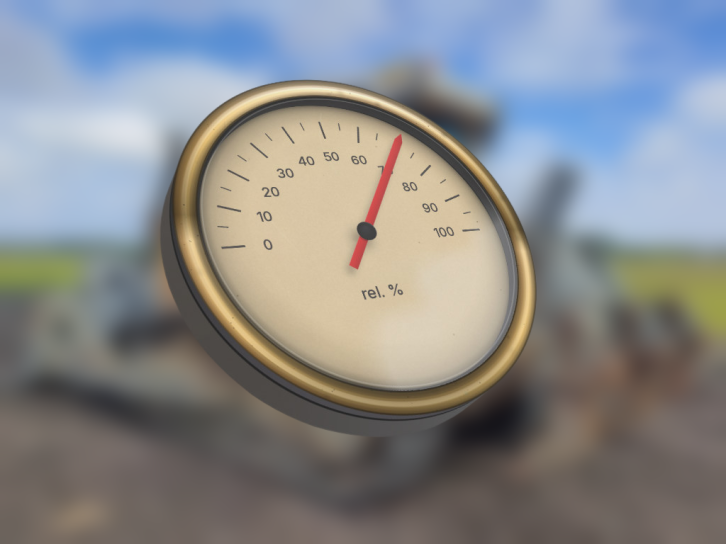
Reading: 70 (%)
